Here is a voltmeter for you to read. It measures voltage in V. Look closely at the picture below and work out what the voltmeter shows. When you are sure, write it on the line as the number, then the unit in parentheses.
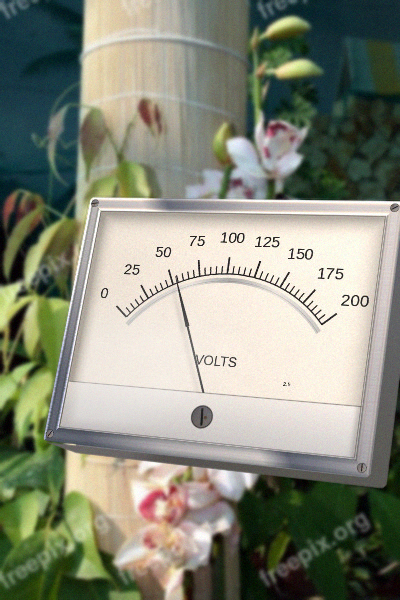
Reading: 55 (V)
